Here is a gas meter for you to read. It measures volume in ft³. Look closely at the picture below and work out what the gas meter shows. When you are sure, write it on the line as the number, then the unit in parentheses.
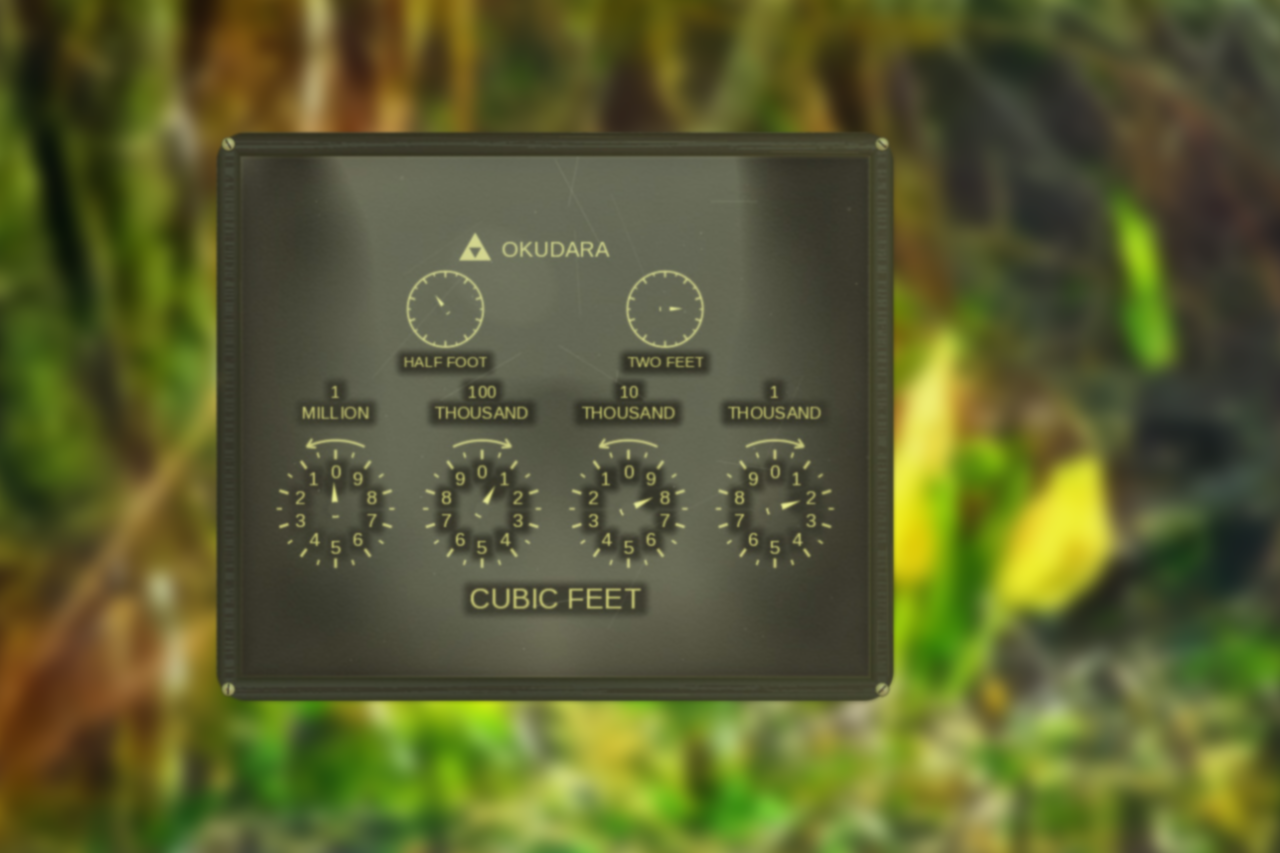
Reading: 8200 (ft³)
